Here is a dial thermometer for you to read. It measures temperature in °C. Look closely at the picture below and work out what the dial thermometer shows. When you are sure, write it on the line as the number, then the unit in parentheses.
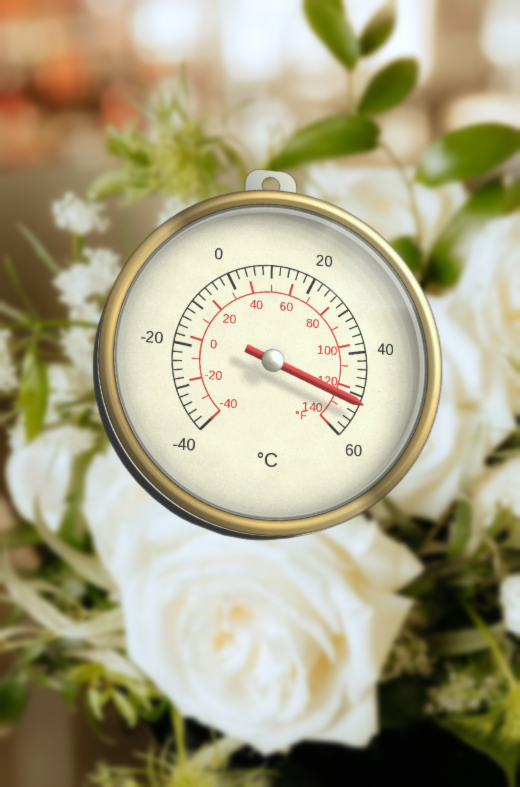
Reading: 52 (°C)
